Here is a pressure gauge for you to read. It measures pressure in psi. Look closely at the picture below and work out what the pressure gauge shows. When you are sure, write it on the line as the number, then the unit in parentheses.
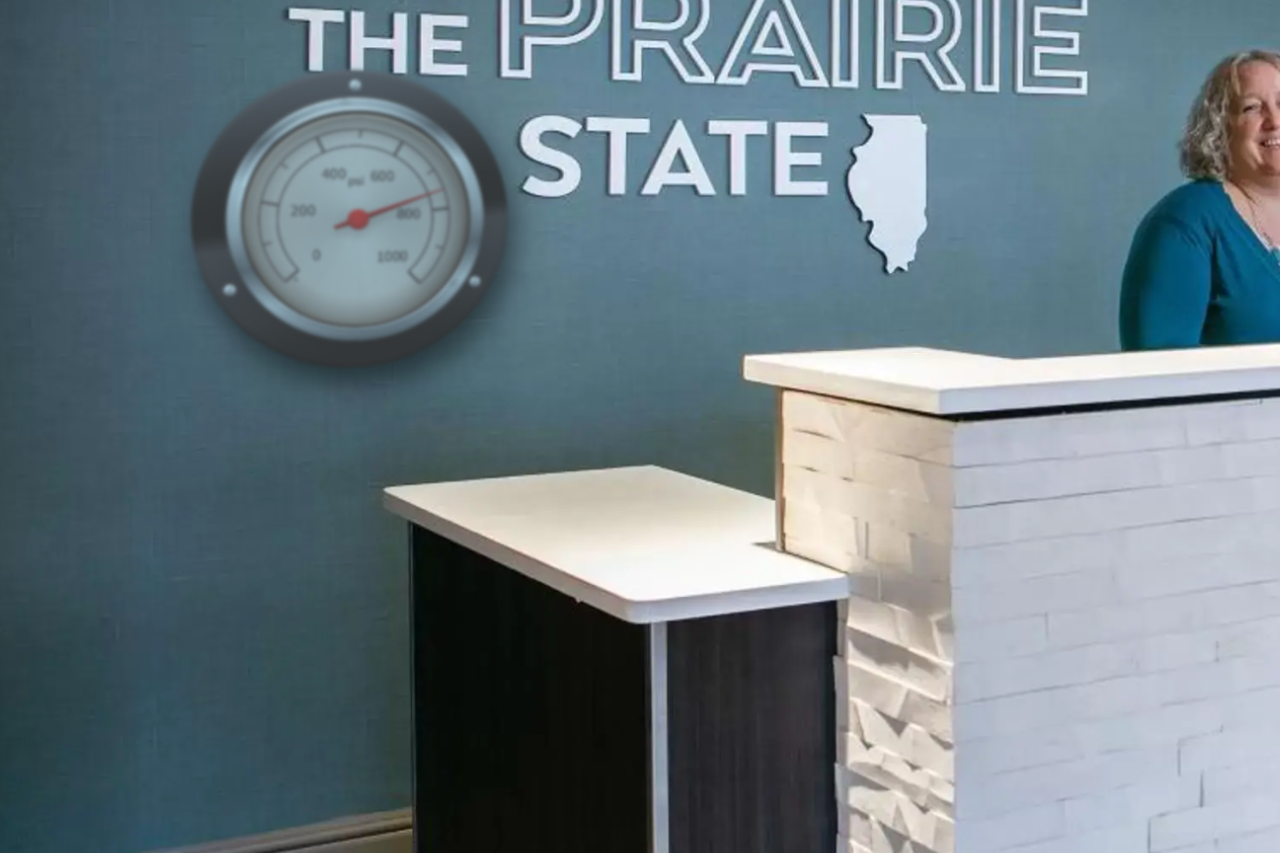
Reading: 750 (psi)
